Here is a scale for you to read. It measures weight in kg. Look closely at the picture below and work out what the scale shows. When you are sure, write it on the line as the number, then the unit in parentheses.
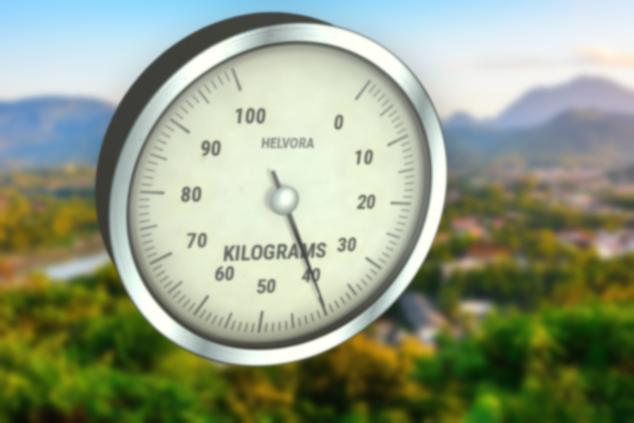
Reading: 40 (kg)
